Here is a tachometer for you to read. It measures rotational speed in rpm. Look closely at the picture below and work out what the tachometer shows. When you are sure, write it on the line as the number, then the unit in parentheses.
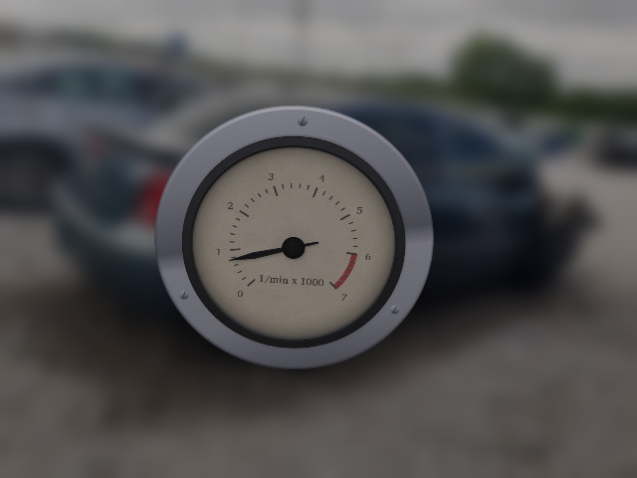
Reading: 800 (rpm)
